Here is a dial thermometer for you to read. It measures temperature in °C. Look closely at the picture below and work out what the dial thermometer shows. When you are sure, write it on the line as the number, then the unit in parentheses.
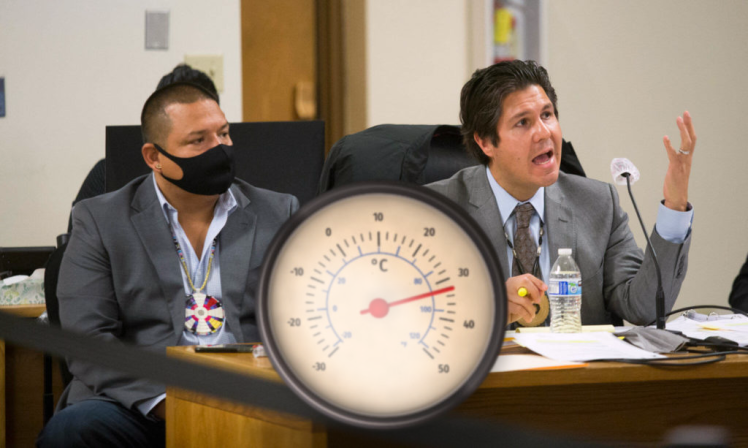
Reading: 32 (°C)
